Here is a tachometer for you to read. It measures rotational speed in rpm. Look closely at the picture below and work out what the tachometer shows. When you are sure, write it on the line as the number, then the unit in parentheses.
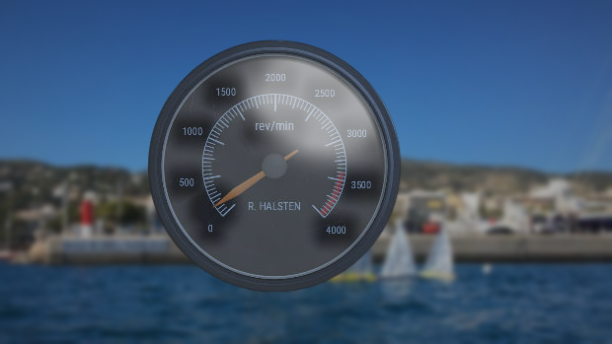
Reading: 150 (rpm)
